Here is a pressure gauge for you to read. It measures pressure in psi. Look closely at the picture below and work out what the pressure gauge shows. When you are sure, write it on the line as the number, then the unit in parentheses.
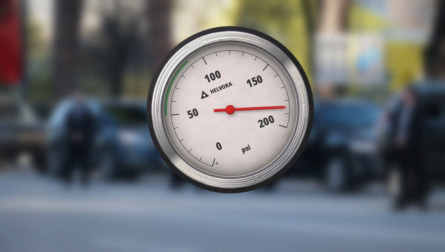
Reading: 185 (psi)
